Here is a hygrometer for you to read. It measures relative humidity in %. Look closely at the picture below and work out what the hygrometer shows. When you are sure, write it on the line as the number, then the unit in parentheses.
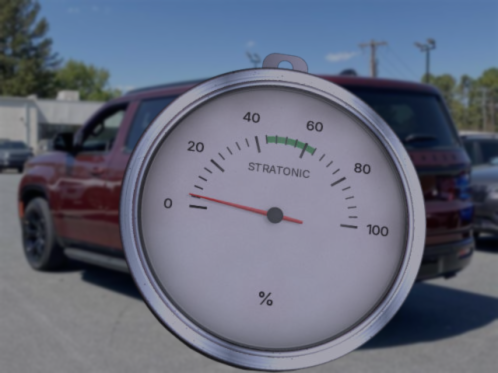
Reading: 4 (%)
